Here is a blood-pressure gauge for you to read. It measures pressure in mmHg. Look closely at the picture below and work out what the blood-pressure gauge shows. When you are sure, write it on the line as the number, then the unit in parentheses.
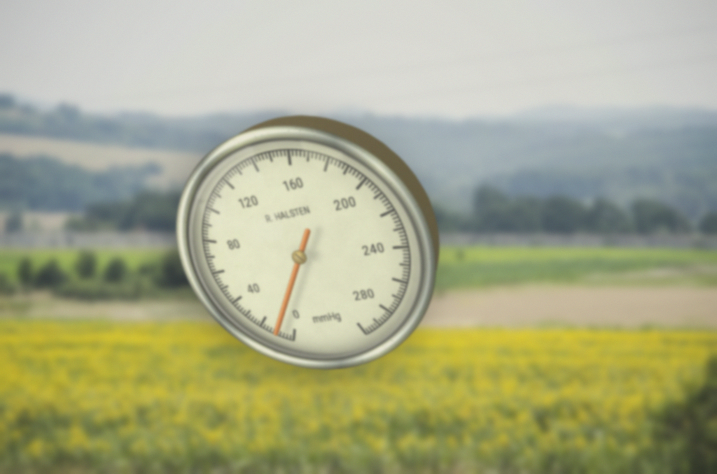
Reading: 10 (mmHg)
